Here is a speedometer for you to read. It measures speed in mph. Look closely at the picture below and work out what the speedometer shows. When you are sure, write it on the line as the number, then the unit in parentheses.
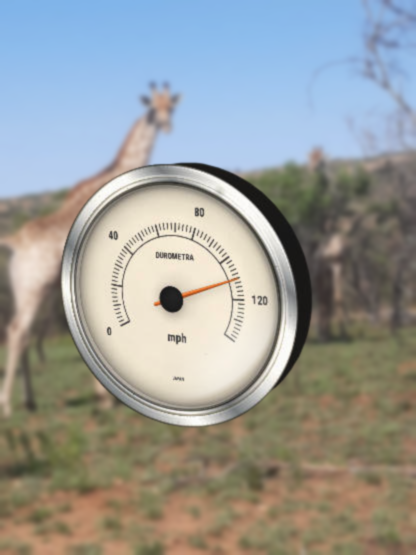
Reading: 110 (mph)
